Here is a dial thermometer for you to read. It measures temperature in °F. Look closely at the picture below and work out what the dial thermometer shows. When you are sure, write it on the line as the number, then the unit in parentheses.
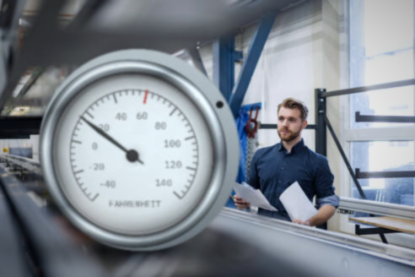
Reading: 16 (°F)
